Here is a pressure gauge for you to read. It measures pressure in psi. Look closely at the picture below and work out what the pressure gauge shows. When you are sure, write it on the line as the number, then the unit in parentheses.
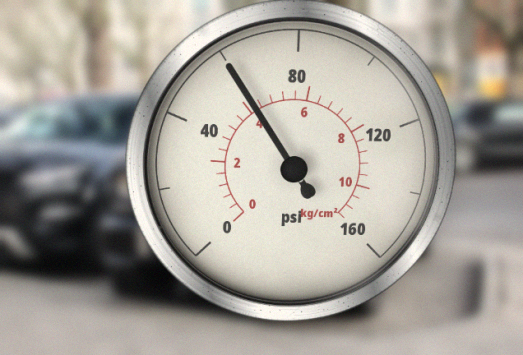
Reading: 60 (psi)
